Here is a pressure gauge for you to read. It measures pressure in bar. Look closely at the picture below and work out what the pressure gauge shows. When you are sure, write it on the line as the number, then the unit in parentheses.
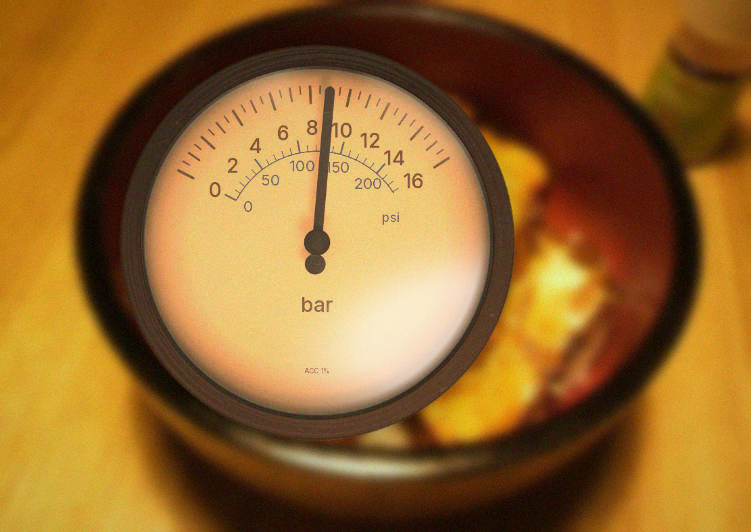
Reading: 9 (bar)
